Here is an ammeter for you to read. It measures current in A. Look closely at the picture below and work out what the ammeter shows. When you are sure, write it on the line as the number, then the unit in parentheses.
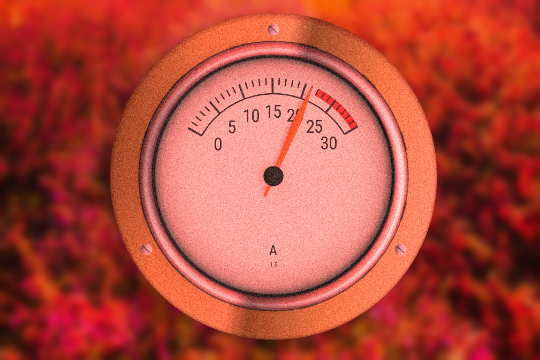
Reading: 21 (A)
